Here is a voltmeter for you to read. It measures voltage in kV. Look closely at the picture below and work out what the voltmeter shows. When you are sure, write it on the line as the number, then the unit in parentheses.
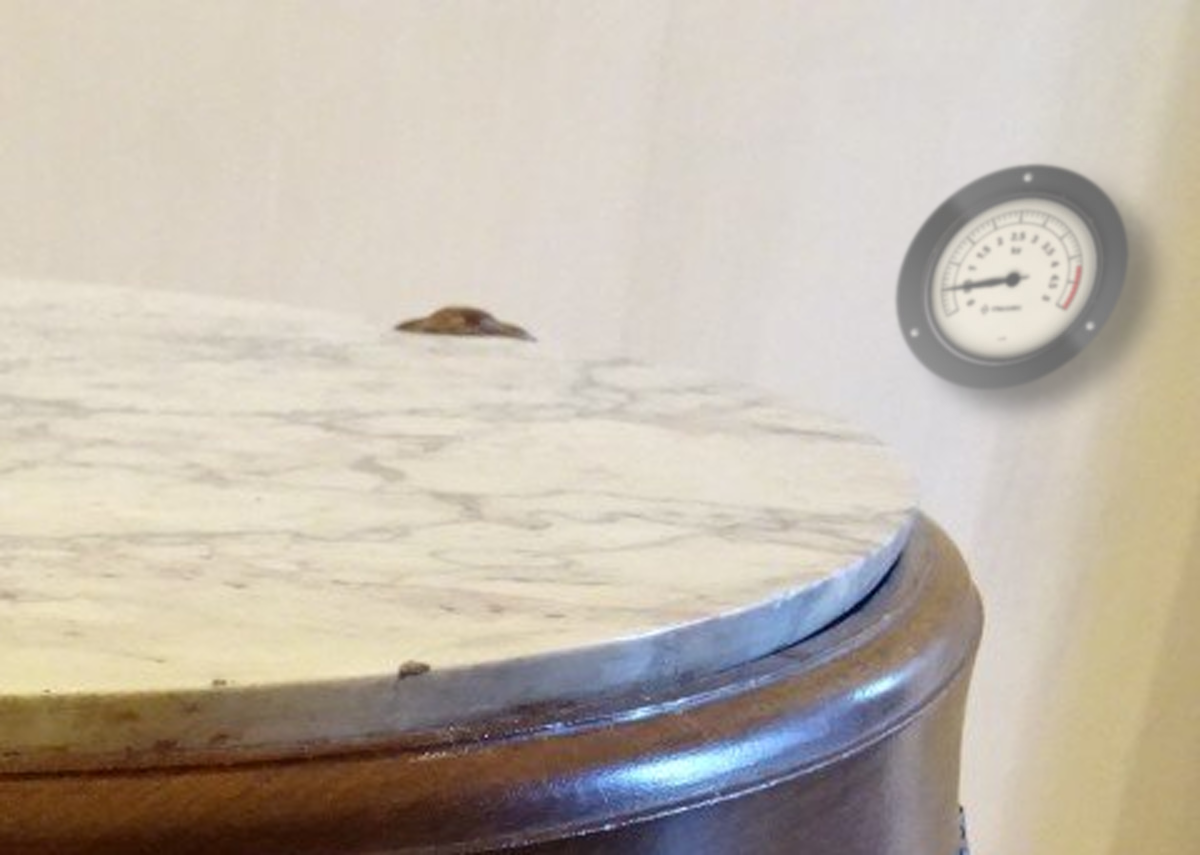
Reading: 0.5 (kV)
